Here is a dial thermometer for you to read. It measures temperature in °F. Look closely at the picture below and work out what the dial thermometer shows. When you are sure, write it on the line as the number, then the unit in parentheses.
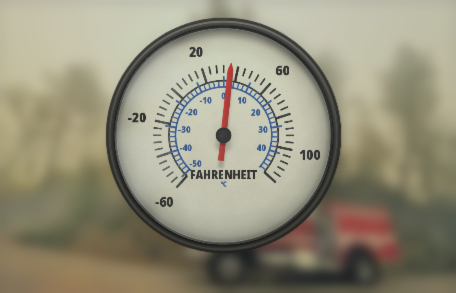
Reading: 36 (°F)
